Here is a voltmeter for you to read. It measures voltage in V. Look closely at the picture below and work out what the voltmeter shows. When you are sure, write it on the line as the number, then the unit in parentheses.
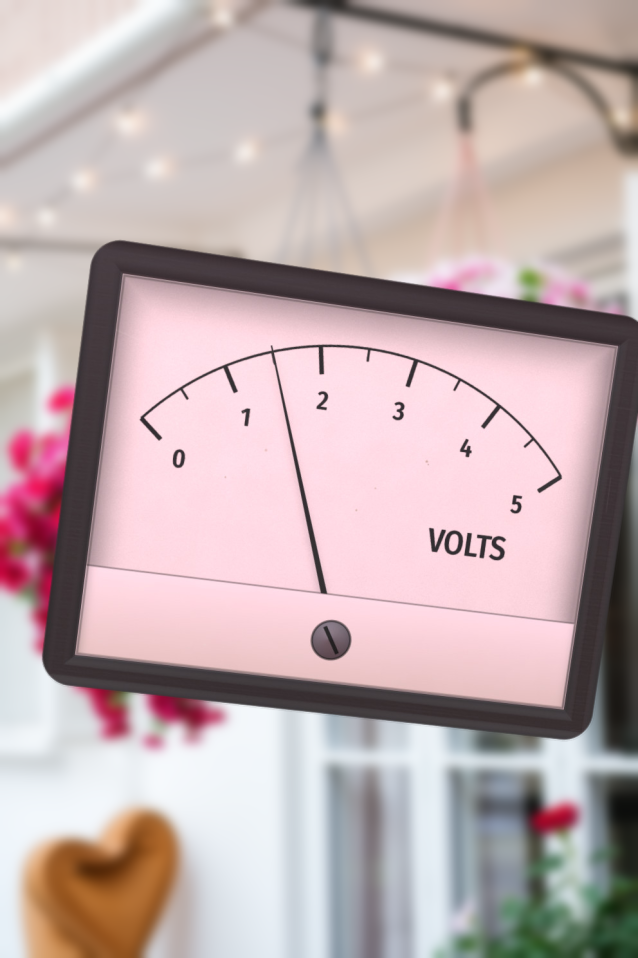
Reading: 1.5 (V)
